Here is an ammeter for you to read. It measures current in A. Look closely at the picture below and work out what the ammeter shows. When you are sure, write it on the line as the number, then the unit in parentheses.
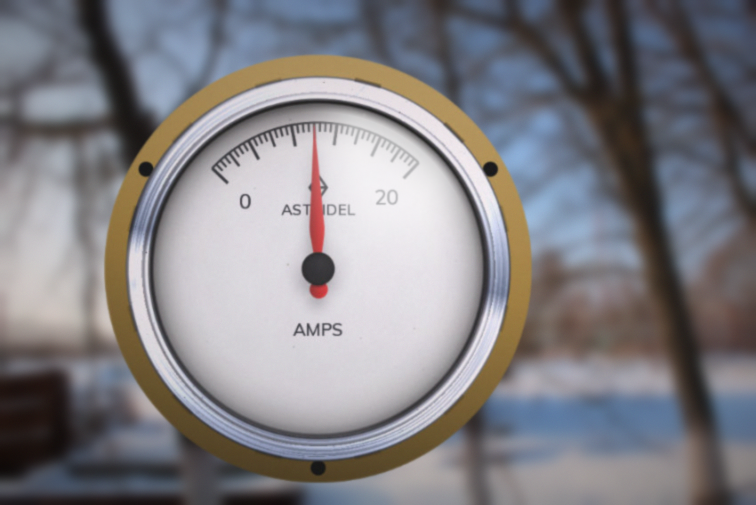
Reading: 10 (A)
